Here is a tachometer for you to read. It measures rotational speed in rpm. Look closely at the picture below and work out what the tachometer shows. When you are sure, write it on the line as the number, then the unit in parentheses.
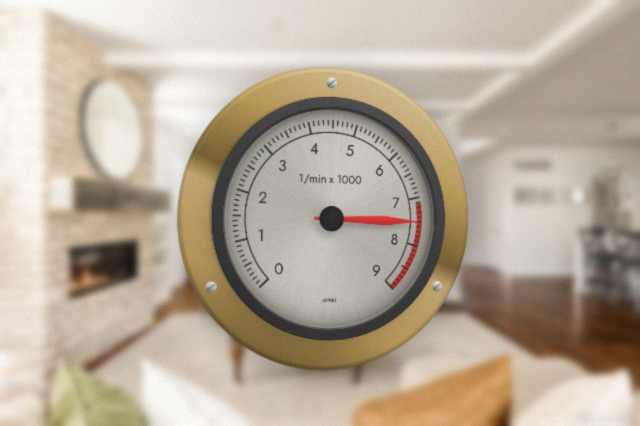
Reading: 7500 (rpm)
